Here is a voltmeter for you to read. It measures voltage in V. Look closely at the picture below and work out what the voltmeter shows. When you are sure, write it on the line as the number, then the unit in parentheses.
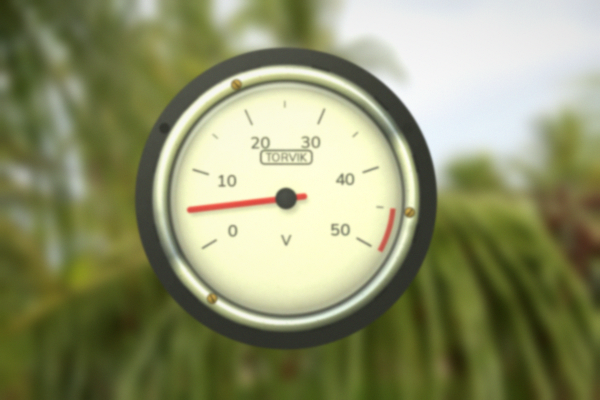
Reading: 5 (V)
